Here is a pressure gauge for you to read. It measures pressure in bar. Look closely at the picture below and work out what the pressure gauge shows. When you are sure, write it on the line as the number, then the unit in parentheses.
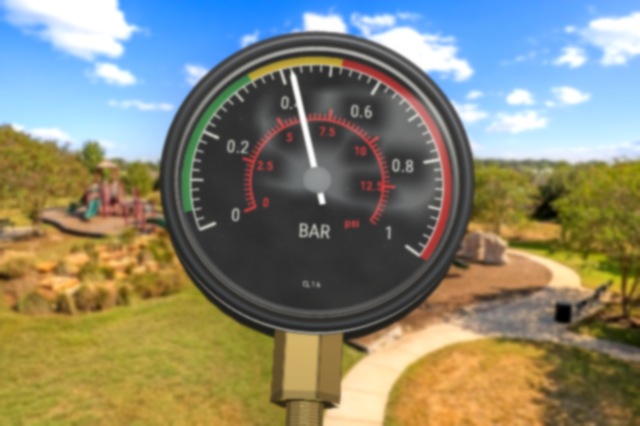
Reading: 0.42 (bar)
